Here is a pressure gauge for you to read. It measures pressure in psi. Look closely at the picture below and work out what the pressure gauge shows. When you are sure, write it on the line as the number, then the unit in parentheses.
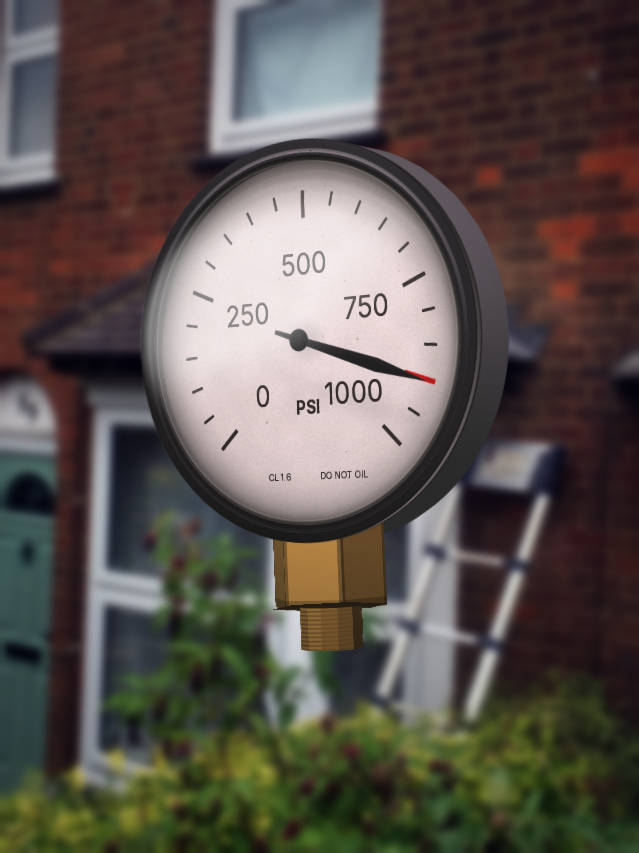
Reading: 900 (psi)
